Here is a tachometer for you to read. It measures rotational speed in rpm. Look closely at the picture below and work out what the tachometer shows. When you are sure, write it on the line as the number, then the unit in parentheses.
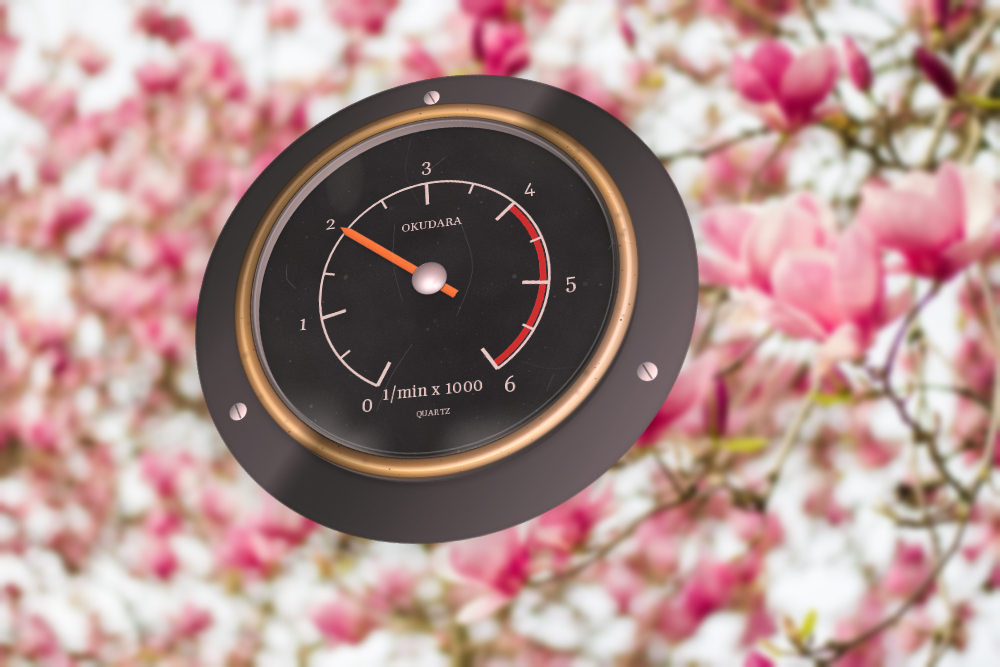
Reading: 2000 (rpm)
